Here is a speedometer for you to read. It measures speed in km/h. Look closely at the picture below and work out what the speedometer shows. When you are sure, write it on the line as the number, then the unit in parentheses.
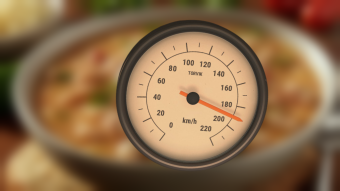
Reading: 190 (km/h)
